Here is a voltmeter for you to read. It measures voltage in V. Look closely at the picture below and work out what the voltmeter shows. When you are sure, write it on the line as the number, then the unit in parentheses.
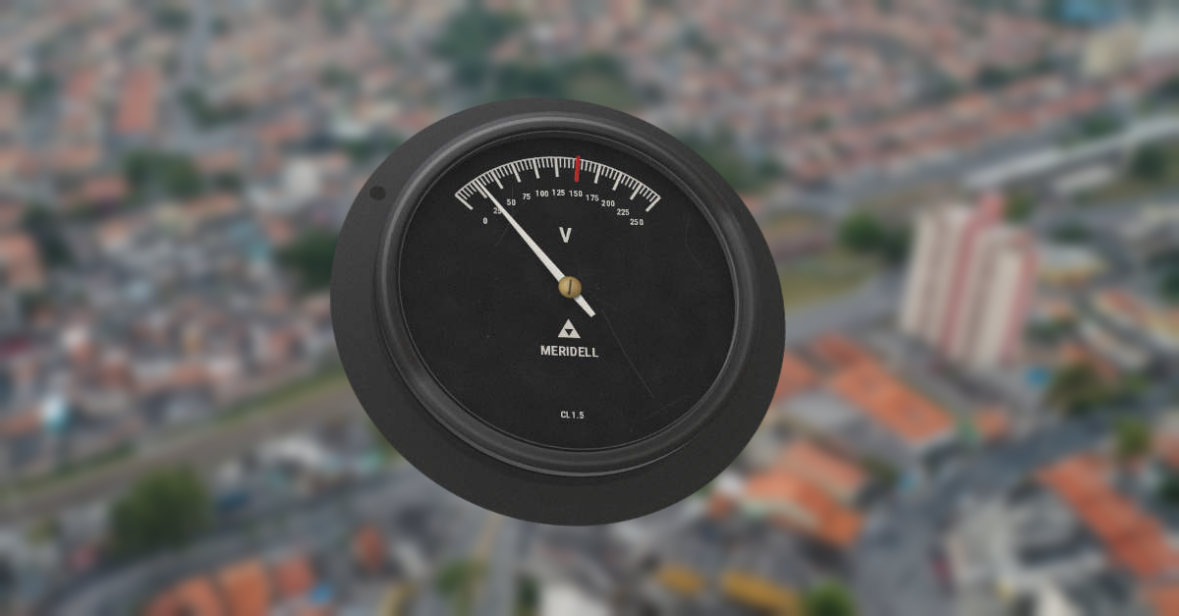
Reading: 25 (V)
